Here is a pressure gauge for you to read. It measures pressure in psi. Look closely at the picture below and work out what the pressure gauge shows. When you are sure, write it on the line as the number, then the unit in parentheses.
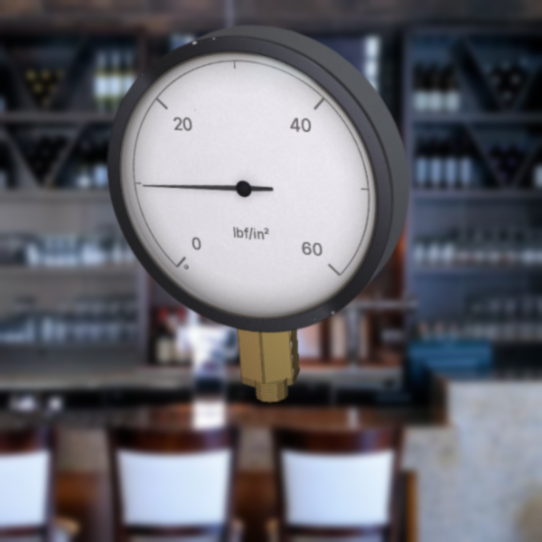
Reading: 10 (psi)
